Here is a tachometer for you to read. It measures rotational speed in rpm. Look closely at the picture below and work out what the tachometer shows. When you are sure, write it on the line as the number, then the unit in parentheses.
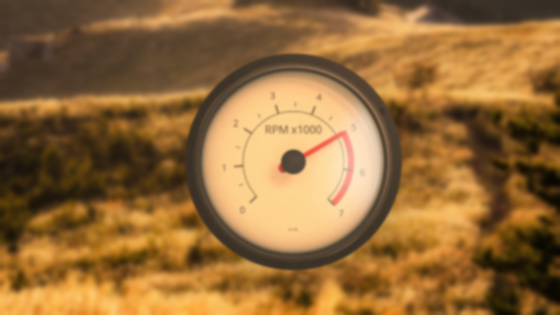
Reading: 5000 (rpm)
